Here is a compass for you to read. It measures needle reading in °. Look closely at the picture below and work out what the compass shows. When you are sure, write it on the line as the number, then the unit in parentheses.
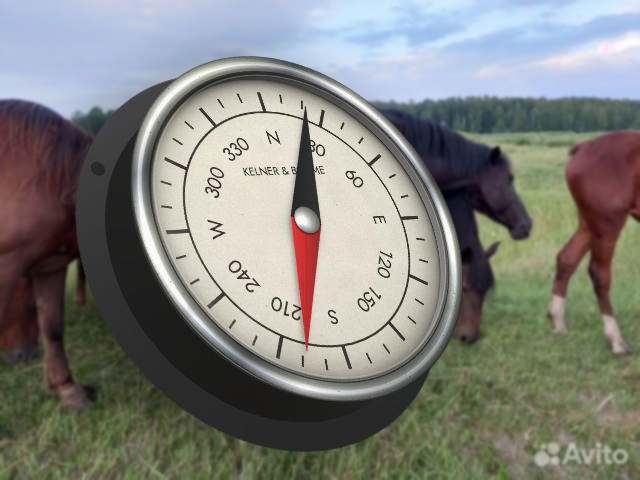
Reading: 200 (°)
